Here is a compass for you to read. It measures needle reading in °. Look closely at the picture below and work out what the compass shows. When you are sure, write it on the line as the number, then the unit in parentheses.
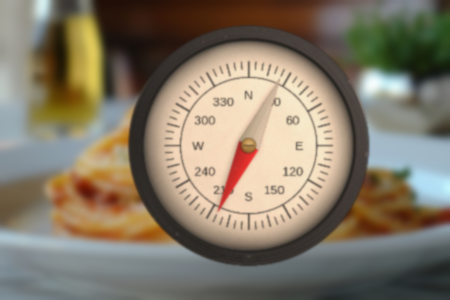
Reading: 205 (°)
